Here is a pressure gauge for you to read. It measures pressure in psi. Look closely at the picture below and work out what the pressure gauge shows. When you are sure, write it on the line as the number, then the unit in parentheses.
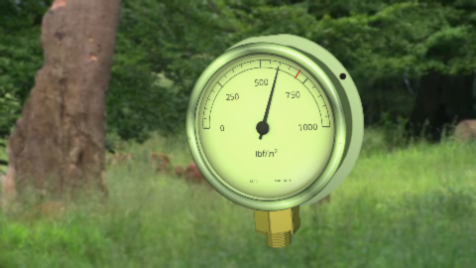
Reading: 600 (psi)
